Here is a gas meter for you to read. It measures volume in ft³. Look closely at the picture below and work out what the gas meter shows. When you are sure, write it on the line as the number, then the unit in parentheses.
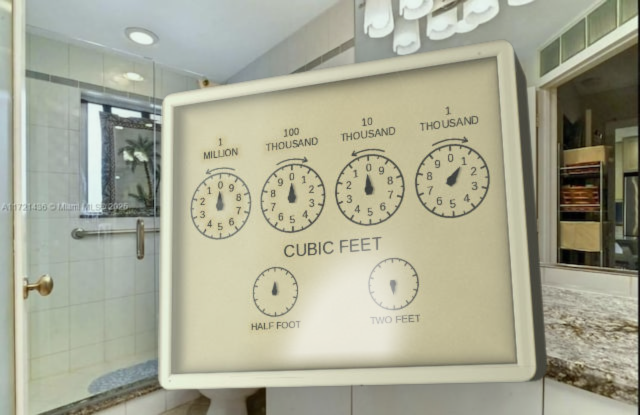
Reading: 100 (ft³)
